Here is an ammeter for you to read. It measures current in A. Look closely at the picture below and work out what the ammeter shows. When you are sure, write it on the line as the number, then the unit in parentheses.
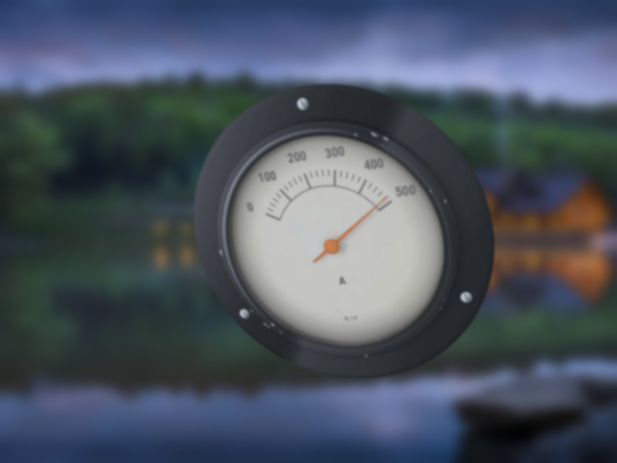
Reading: 480 (A)
